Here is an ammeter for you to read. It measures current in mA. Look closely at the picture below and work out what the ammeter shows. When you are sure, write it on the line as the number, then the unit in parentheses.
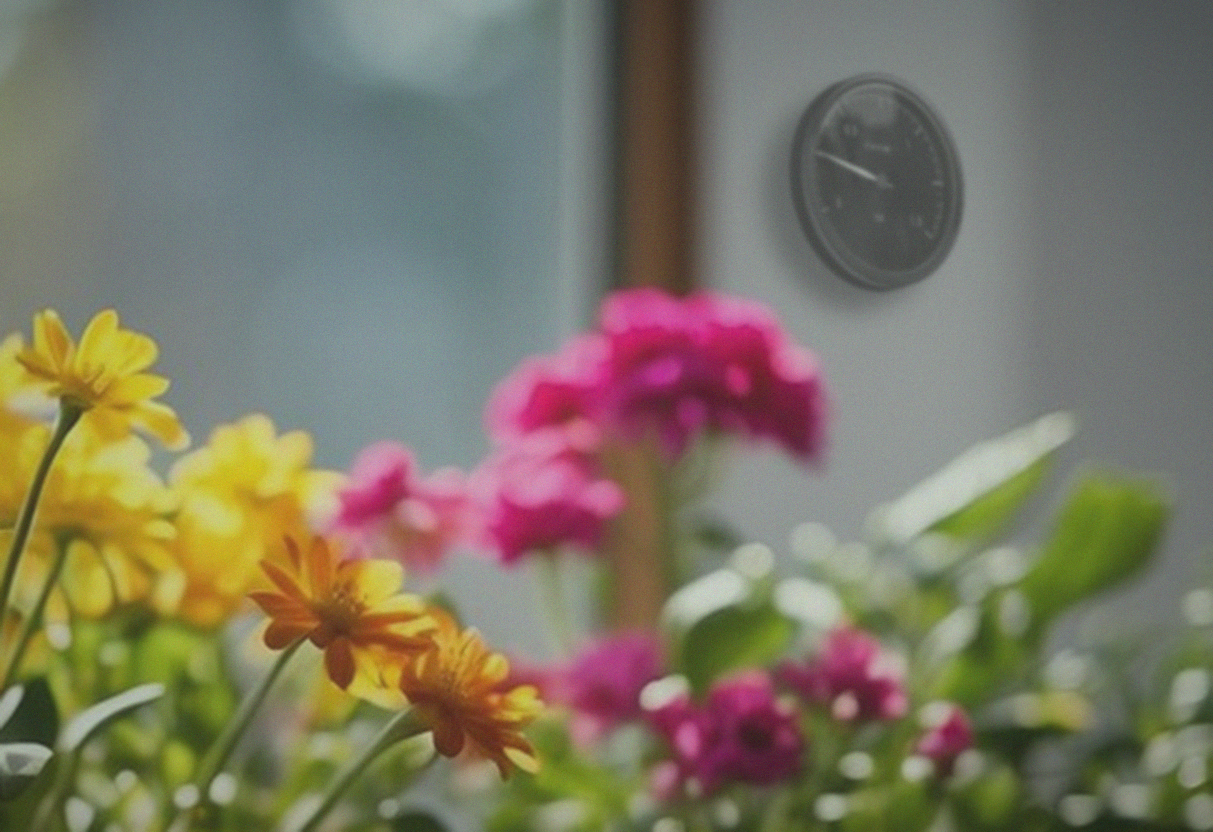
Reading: 0.25 (mA)
